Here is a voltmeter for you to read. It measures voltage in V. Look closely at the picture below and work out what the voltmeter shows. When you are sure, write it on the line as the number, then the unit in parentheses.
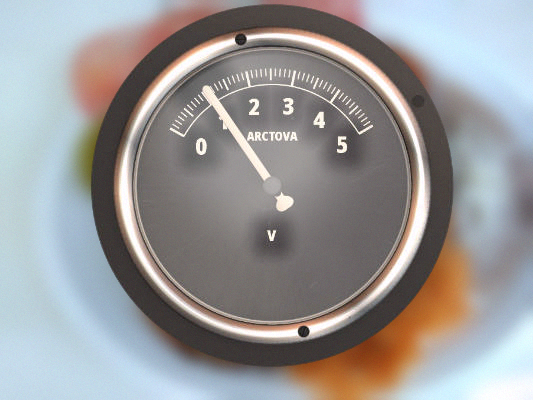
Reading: 1.1 (V)
